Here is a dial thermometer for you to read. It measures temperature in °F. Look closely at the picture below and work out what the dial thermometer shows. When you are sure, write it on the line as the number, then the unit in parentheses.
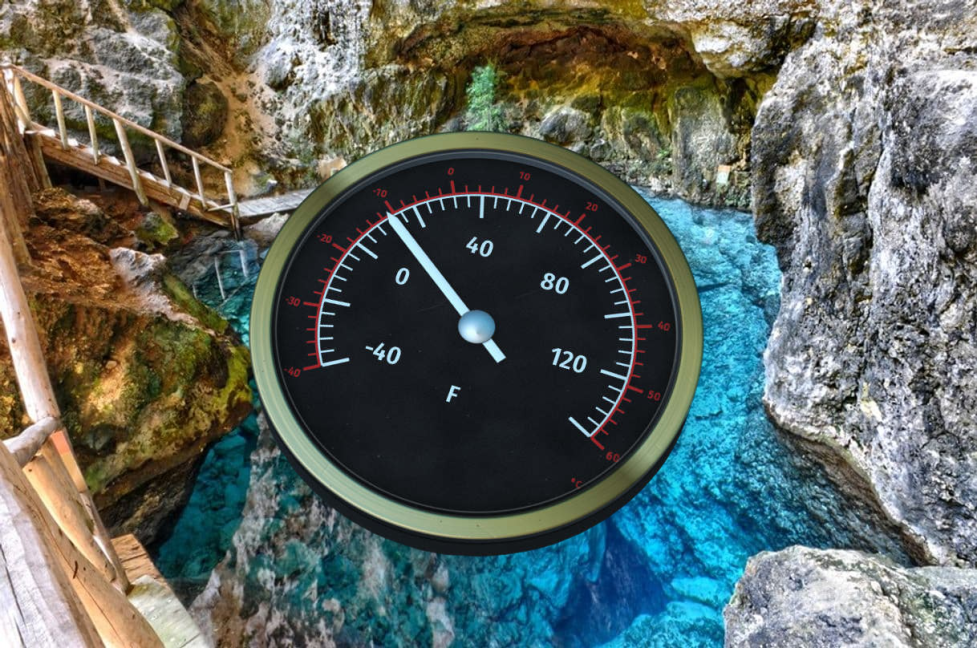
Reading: 12 (°F)
